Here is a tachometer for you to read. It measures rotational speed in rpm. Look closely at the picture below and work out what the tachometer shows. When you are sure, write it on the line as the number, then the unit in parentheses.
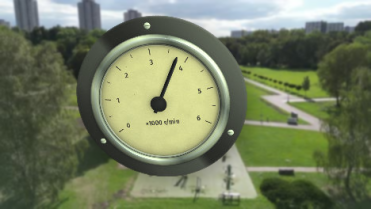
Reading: 3750 (rpm)
